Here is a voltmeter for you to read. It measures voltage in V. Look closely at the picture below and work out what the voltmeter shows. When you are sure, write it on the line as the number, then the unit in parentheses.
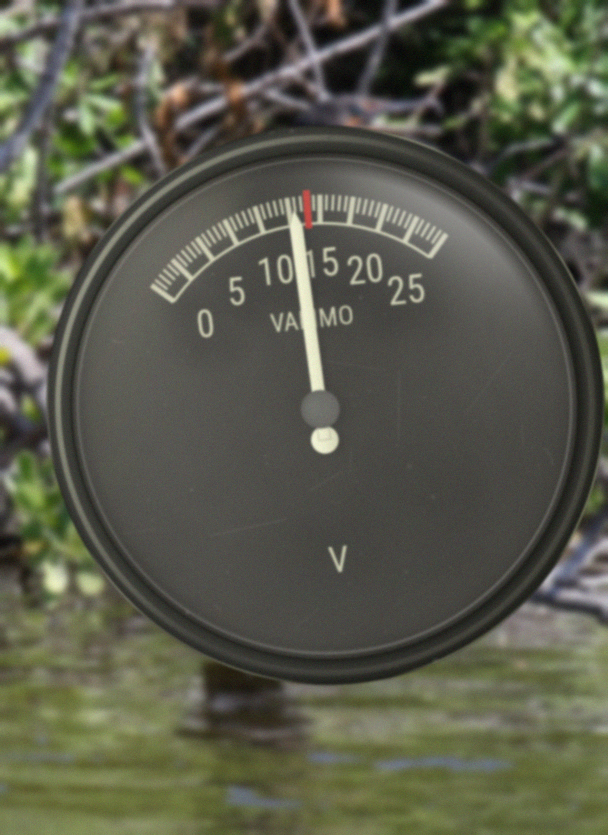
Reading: 13 (V)
